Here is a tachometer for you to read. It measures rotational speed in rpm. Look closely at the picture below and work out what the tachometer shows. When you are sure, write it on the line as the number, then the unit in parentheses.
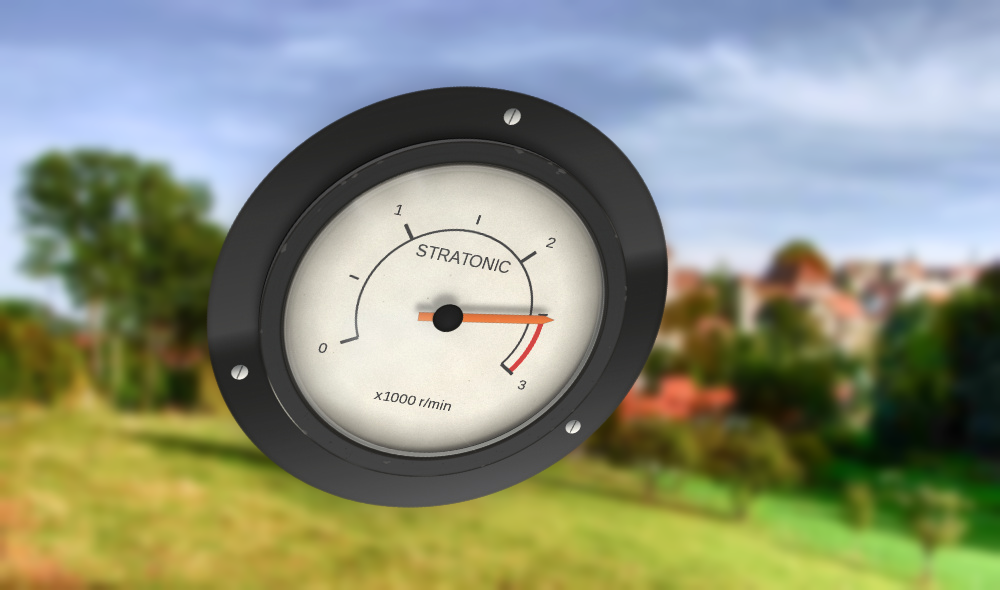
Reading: 2500 (rpm)
